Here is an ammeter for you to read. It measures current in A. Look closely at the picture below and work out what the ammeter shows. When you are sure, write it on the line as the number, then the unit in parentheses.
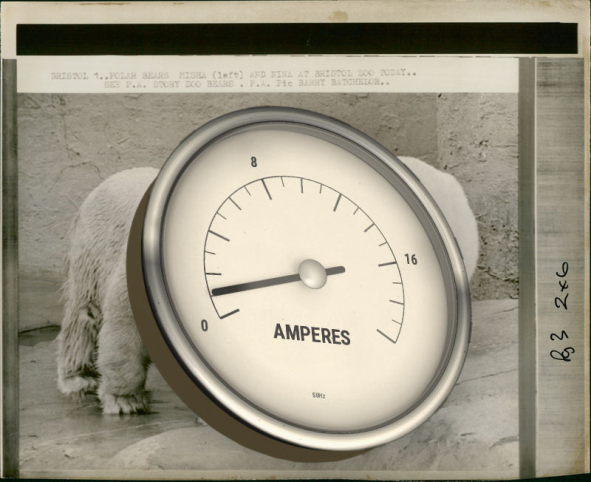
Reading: 1 (A)
